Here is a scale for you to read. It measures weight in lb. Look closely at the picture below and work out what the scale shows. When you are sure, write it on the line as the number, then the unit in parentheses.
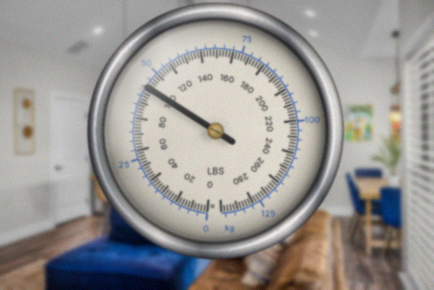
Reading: 100 (lb)
